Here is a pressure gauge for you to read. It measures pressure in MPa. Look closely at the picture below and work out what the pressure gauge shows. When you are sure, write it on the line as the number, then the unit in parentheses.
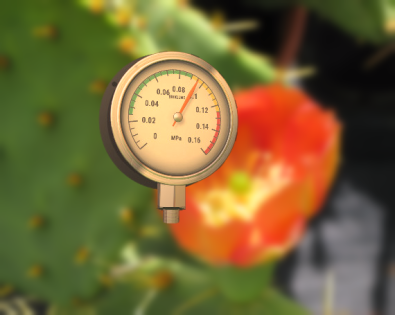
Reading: 0.095 (MPa)
